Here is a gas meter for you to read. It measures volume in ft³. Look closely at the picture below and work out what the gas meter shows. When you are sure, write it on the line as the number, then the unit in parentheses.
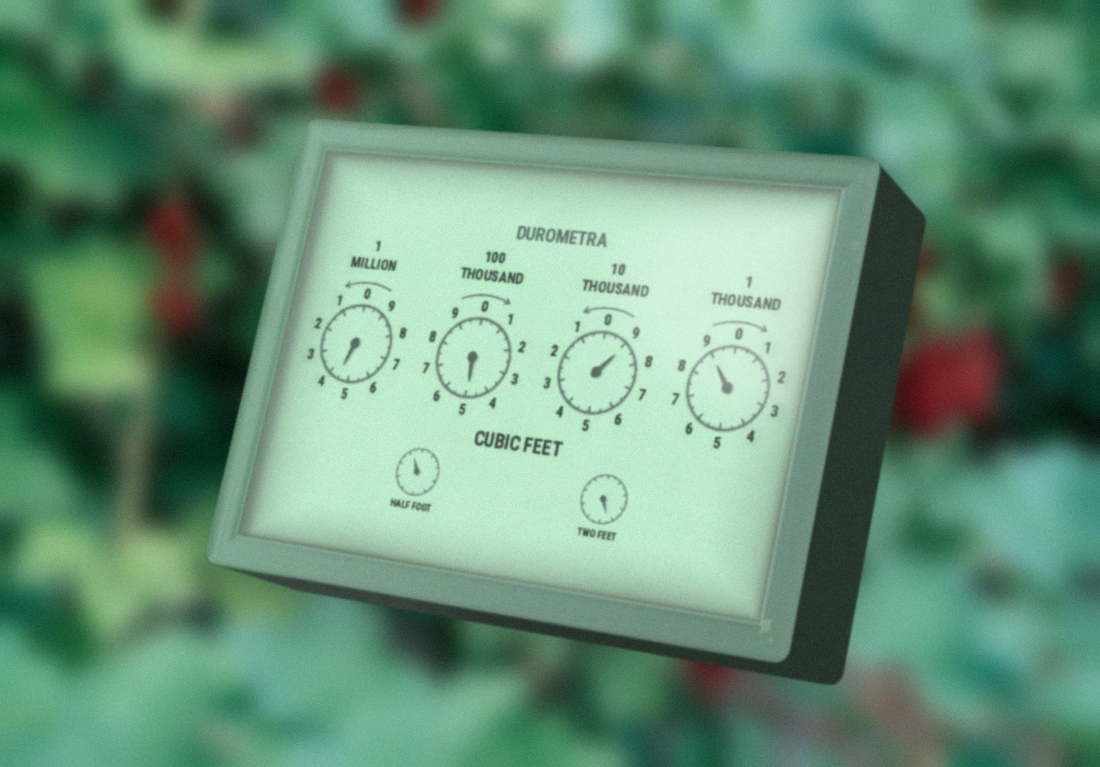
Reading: 448900 (ft³)
